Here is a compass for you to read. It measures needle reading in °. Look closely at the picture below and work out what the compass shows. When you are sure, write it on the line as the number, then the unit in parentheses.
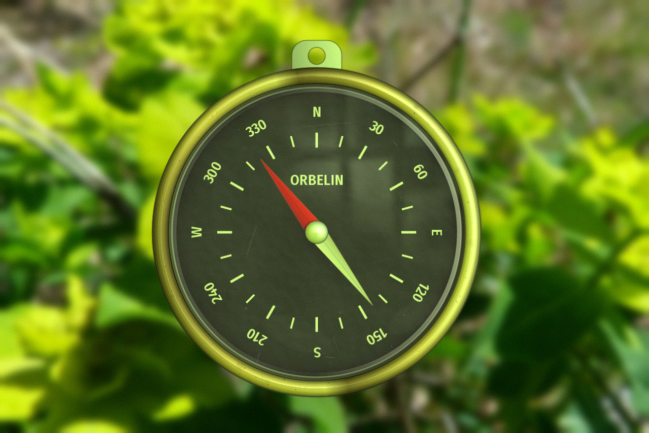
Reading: 322.5 (°)
